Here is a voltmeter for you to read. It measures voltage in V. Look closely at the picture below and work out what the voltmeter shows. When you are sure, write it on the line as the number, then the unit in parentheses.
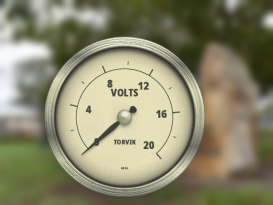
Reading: 0 (V)
